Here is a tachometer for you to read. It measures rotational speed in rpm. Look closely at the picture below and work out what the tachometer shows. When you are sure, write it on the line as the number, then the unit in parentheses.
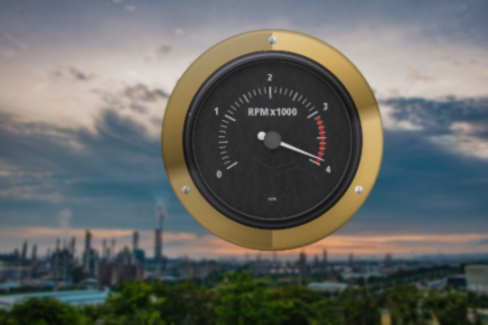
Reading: 3900 (rpm)
